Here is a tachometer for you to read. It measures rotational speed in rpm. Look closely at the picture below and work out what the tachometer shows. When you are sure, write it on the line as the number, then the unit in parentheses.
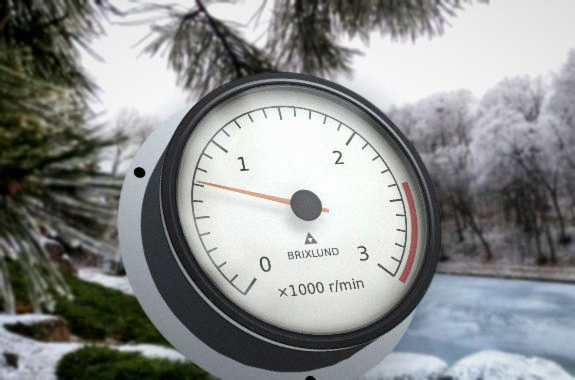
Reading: 700 (rpm)
